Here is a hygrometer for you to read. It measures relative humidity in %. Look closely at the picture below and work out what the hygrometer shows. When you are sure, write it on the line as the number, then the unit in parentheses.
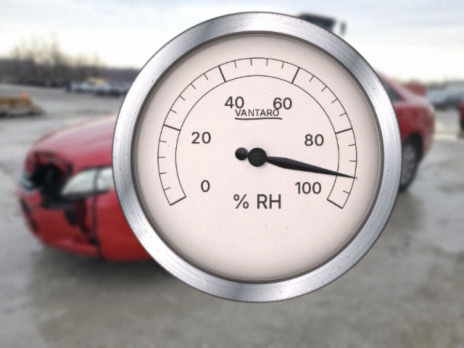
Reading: 92 (%)
